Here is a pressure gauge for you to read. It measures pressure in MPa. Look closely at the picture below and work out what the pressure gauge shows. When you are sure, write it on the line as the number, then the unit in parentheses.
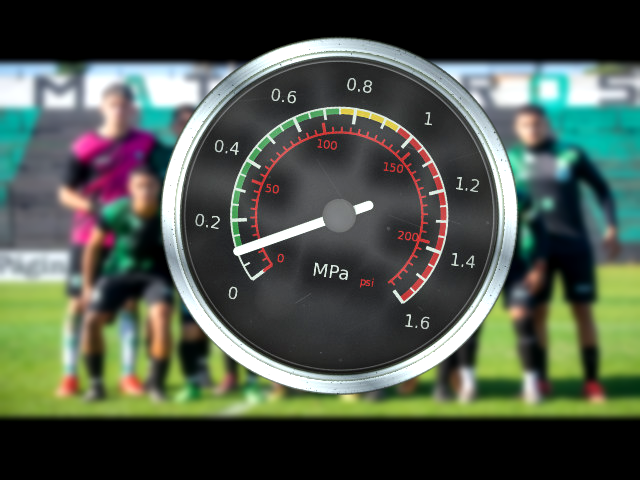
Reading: 0.1 (MPa)
